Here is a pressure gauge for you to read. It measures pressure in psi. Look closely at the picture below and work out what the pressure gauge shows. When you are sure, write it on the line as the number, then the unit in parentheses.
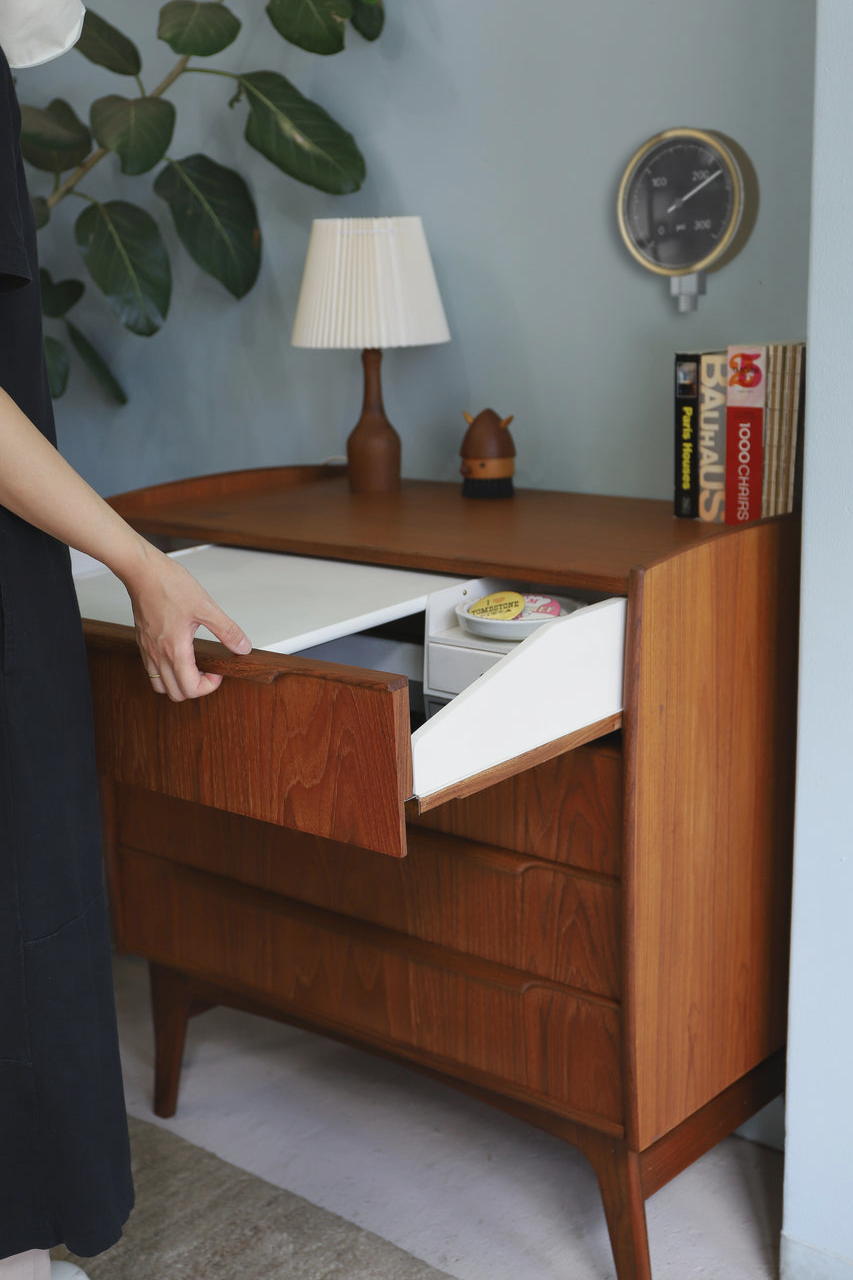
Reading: 220 (psi)
